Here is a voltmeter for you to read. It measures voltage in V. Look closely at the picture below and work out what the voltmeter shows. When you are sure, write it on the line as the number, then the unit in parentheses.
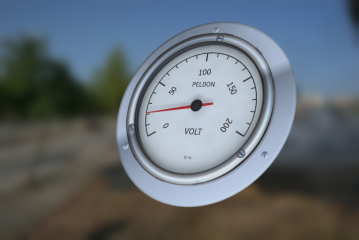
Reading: 20 (V)
